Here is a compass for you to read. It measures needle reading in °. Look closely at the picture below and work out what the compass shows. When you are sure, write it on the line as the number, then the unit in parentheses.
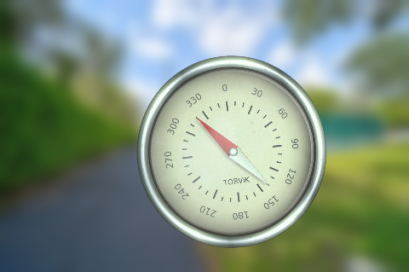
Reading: 320 (°)
